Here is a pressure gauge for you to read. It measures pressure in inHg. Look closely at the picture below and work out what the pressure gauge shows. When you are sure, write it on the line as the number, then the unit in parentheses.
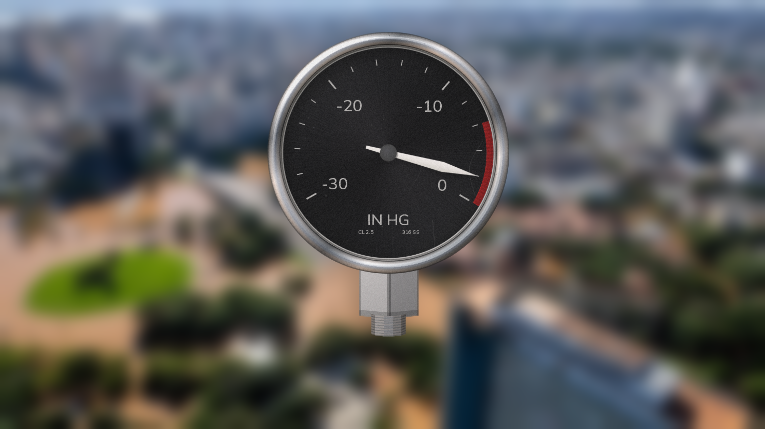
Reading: -2 (inHg)
